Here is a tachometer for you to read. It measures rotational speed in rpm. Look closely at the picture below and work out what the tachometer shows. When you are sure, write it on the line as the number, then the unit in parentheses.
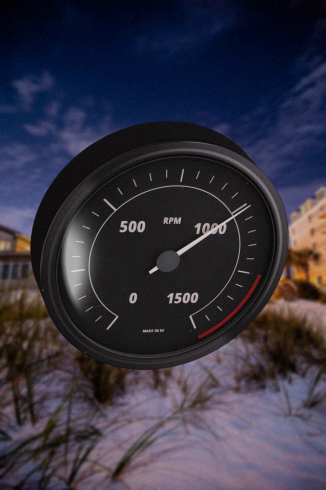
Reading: 1000 (rpm)
